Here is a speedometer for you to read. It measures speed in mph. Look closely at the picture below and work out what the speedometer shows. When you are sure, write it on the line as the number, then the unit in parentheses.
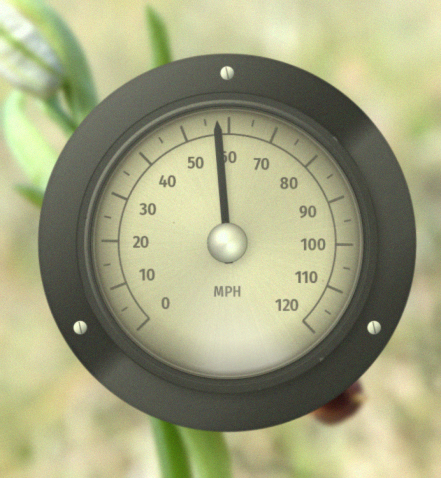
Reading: 57.5 (mph)
